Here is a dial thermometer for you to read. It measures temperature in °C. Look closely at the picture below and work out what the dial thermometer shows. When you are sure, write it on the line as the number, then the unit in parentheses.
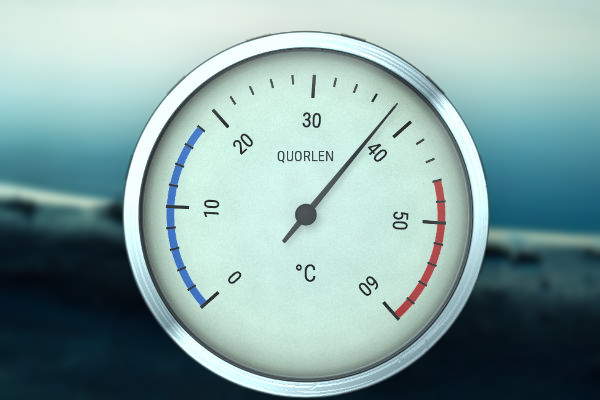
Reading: 38 (°C)
